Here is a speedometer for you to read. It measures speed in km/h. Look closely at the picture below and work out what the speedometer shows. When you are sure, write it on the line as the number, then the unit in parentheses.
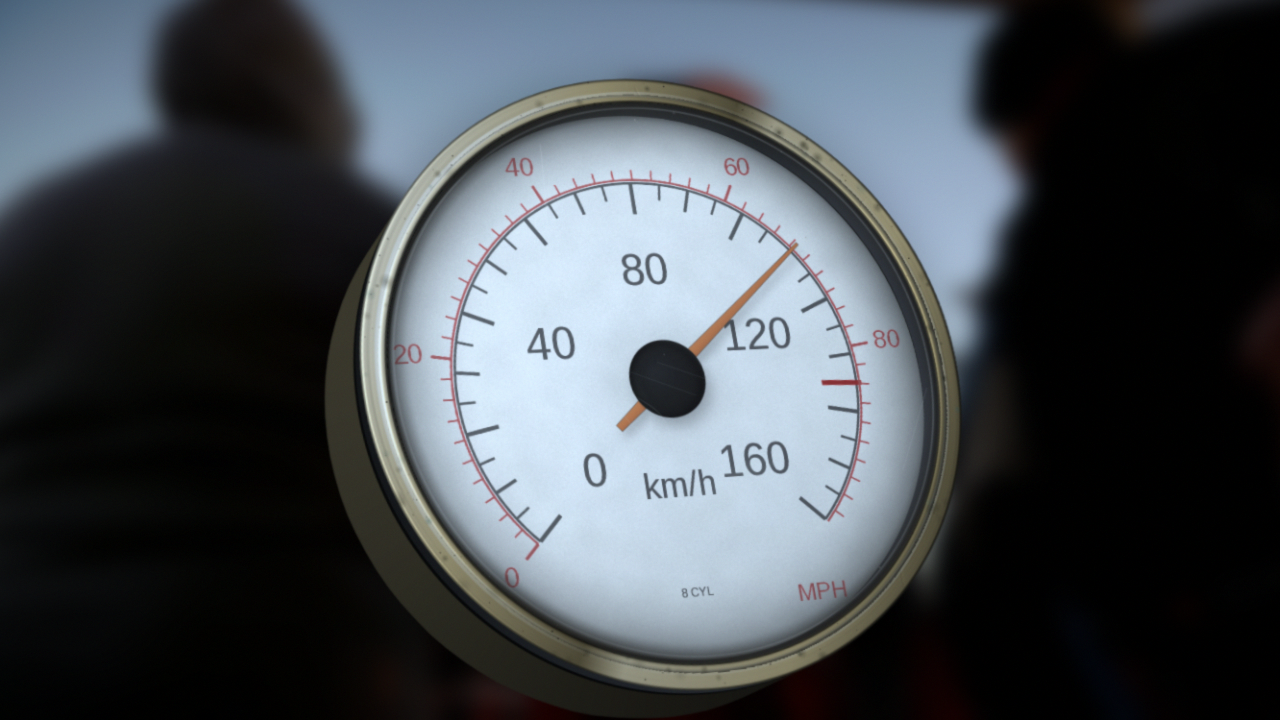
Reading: 110 (km/h)
